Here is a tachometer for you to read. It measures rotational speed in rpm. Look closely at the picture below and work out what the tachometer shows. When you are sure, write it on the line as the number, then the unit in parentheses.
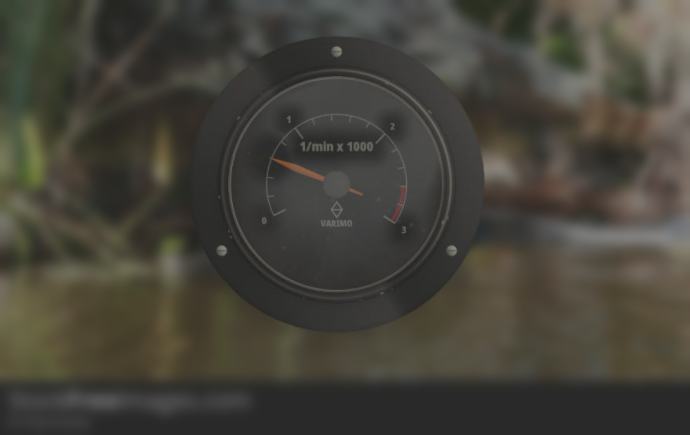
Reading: 600 (rpm)
